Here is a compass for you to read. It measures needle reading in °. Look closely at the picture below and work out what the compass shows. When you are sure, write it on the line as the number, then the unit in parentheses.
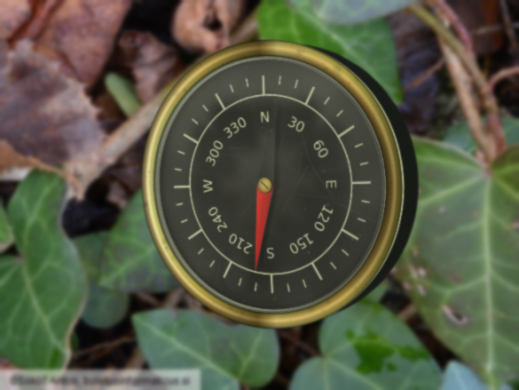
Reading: 190 (°)
